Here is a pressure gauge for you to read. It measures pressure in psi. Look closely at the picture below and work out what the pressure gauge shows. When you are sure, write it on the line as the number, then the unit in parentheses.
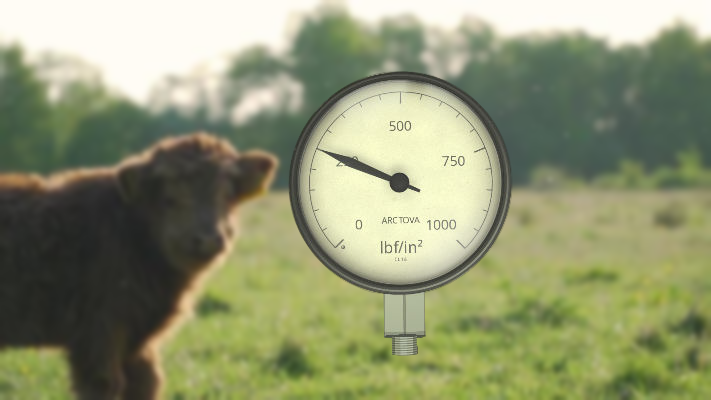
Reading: 250 (psi)
